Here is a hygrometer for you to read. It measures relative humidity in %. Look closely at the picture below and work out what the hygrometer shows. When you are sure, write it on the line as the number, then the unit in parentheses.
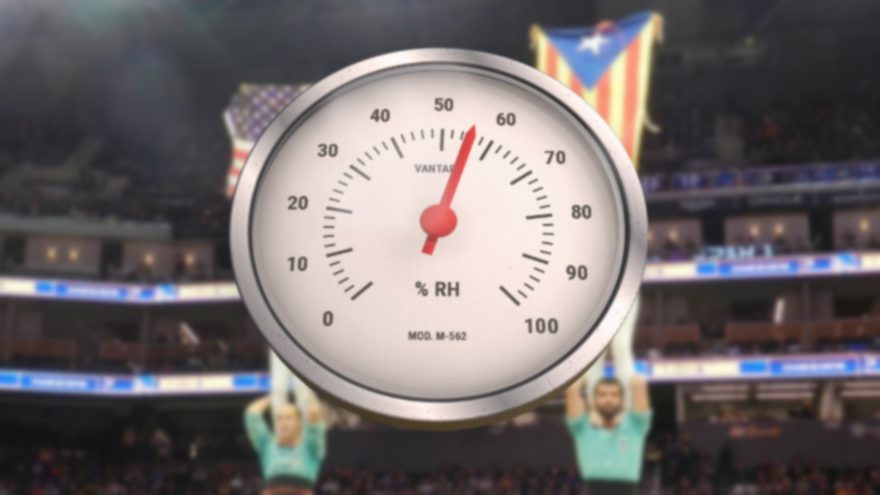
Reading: 56 (%)
